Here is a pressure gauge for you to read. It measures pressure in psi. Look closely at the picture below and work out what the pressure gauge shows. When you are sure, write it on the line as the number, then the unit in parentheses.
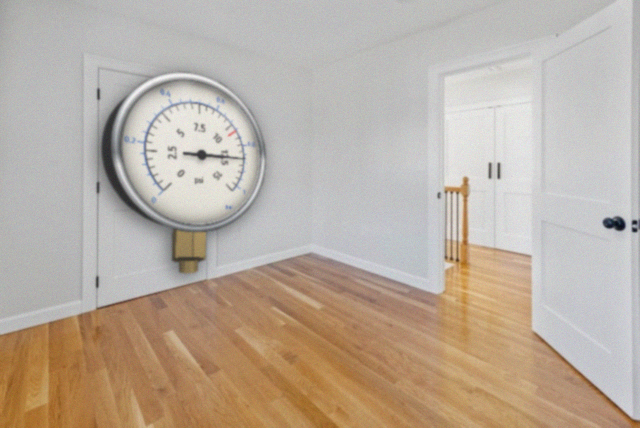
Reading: 12.5 (psi)
